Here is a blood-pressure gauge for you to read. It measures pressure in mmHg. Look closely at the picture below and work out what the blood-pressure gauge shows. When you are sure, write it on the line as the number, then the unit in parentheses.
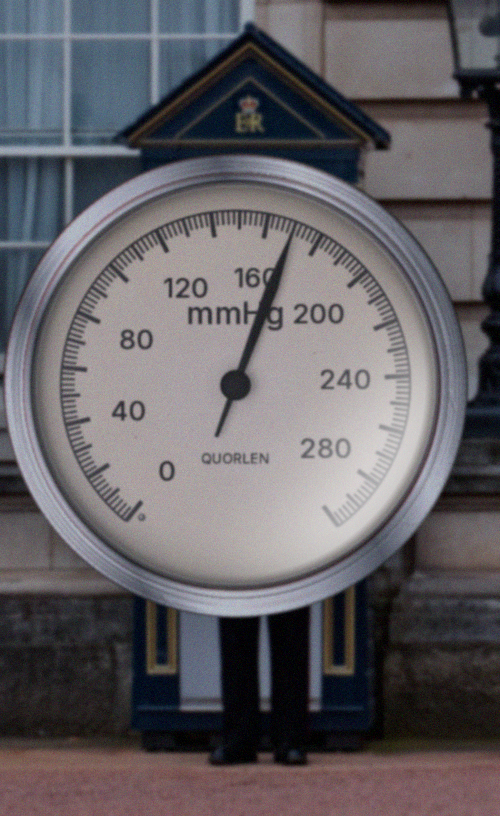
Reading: 170 (mmHg)
